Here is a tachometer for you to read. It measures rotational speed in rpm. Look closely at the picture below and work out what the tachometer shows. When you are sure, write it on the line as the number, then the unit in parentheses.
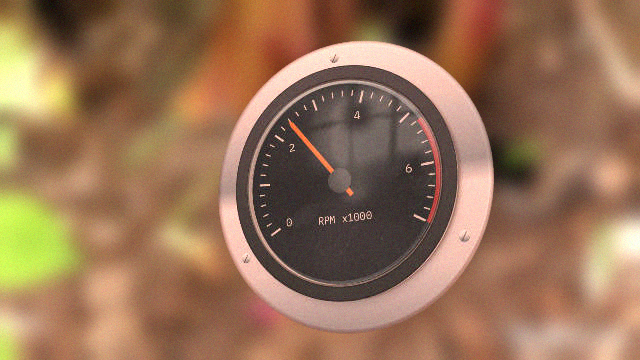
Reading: 2400 (rpm)
